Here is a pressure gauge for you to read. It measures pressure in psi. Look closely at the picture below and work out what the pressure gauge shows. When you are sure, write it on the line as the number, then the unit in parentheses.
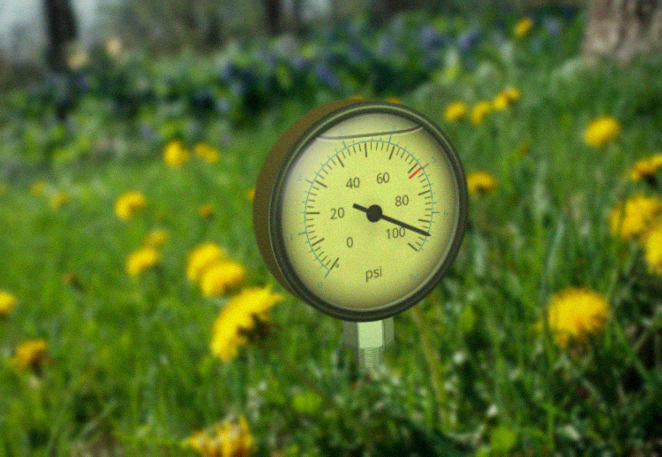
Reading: 94 (psi)
